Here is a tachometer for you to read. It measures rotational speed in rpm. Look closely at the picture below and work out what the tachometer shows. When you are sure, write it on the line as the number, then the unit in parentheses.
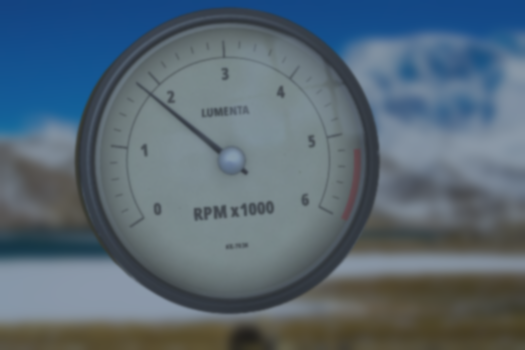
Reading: 1800 (rpm)
